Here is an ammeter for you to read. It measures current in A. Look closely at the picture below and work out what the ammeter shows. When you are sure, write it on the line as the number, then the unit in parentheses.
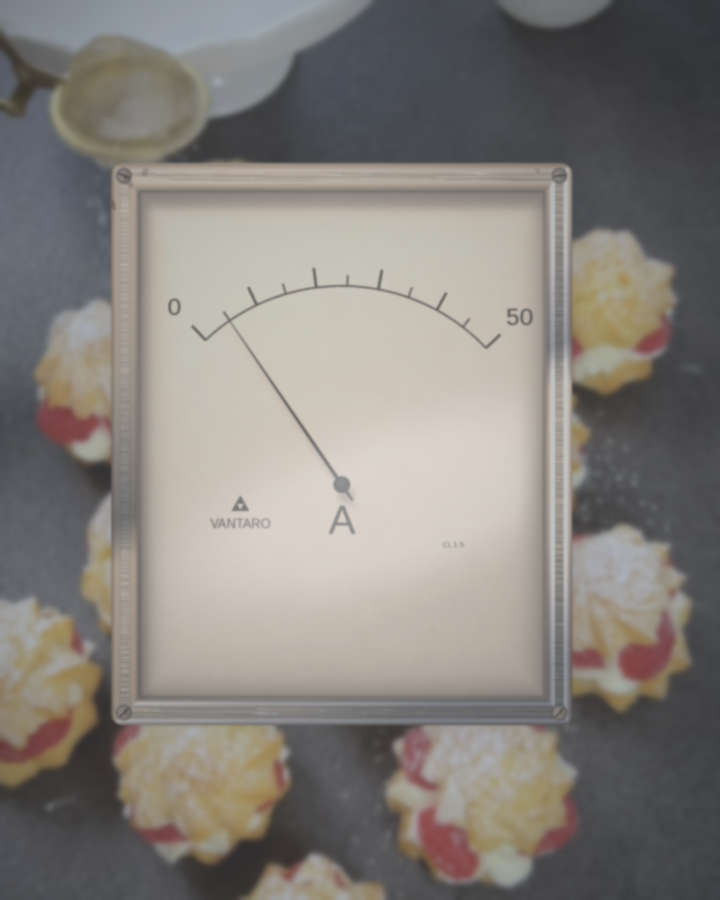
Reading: 5 (A)
